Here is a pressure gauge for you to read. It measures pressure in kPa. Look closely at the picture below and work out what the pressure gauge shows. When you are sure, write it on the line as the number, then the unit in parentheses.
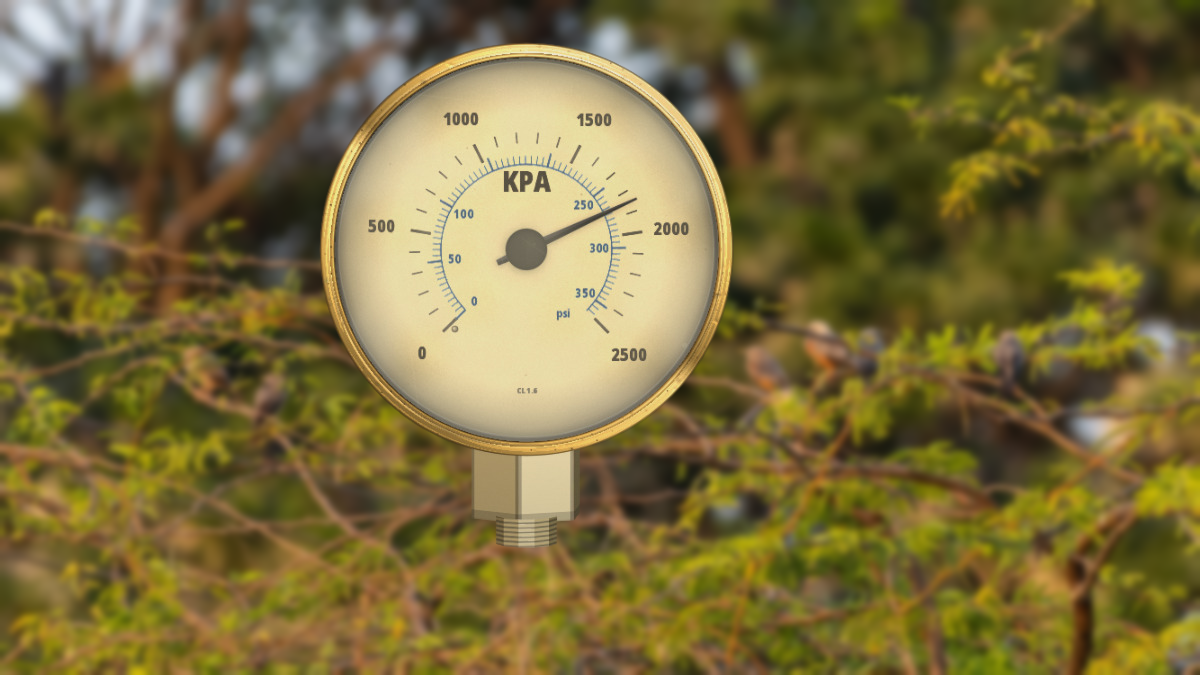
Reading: 1850 (kPa)
